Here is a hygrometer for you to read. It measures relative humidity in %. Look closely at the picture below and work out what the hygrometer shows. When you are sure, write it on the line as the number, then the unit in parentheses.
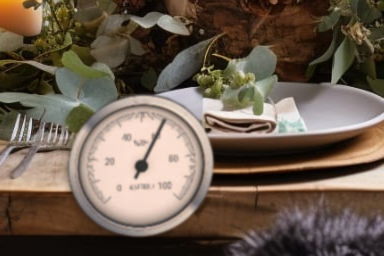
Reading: 60 (%)
